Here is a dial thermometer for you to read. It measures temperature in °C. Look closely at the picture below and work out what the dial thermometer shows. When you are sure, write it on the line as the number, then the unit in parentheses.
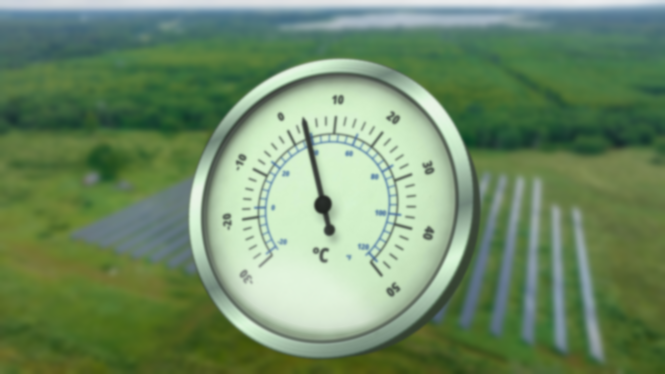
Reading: 4 (°C)
